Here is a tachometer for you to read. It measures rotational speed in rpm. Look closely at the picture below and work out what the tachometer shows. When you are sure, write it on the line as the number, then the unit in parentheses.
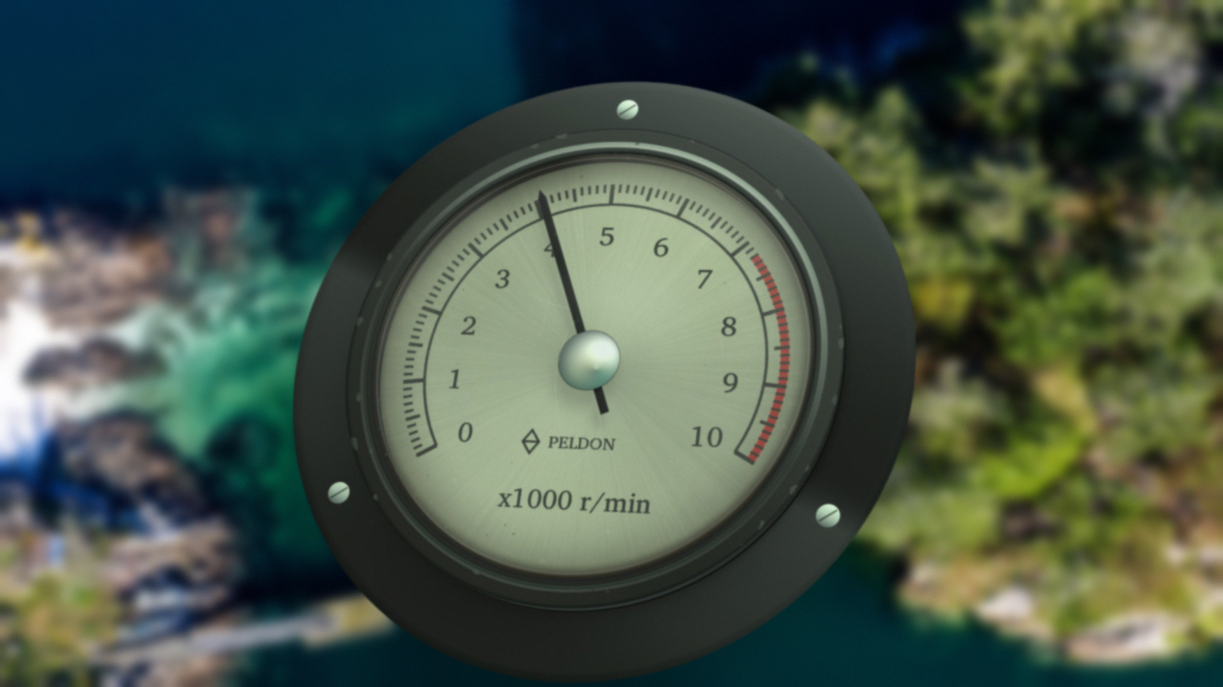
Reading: 4100 (rpm)
